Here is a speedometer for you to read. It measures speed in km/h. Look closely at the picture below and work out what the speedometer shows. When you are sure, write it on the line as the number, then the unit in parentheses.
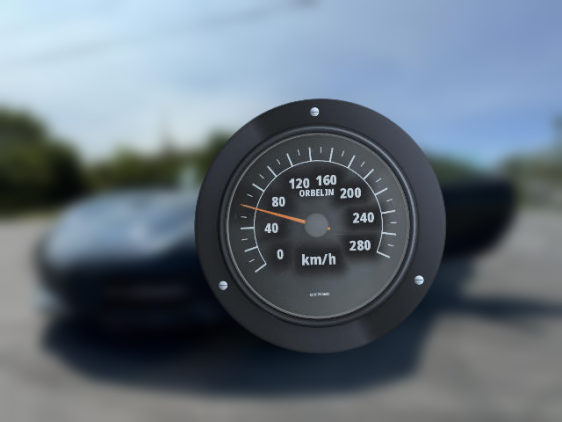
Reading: 60 (km/h)
